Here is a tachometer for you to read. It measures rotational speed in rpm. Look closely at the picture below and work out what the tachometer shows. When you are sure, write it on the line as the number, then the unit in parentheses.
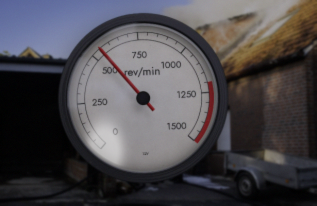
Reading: 550 (rpm)
